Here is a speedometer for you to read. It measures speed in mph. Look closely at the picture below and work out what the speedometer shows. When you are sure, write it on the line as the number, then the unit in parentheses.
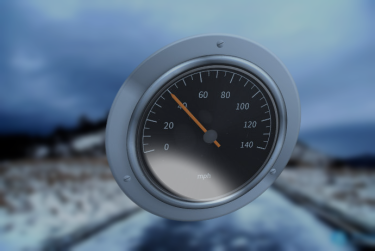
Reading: 40 (mph)
